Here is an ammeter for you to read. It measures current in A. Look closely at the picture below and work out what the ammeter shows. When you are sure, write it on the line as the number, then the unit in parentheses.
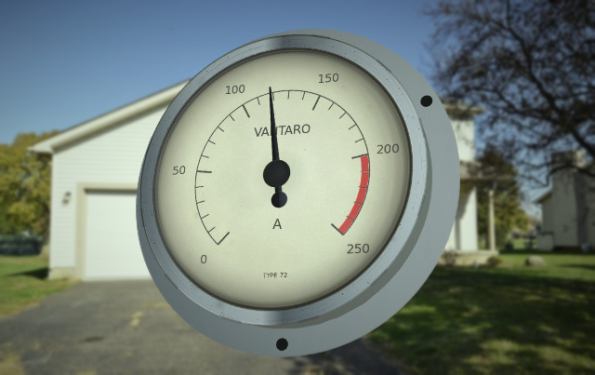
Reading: 120 (A)
